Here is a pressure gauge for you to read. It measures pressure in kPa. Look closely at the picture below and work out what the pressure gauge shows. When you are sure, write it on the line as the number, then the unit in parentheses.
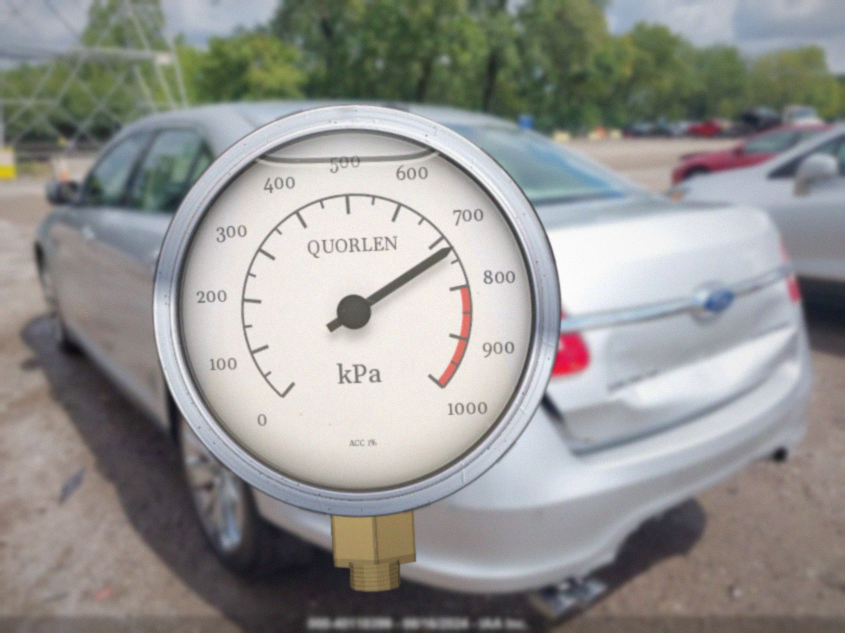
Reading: 725 (kPa)
